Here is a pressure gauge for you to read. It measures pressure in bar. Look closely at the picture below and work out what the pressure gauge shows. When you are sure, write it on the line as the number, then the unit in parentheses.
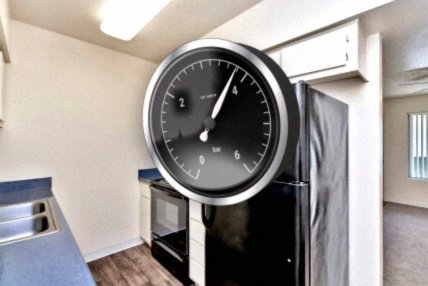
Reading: 3.8 (bar)
